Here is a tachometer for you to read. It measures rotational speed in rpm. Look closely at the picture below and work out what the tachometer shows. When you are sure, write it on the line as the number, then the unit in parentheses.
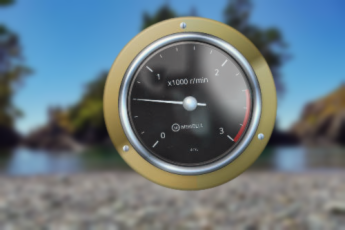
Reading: 600 (rpm)
